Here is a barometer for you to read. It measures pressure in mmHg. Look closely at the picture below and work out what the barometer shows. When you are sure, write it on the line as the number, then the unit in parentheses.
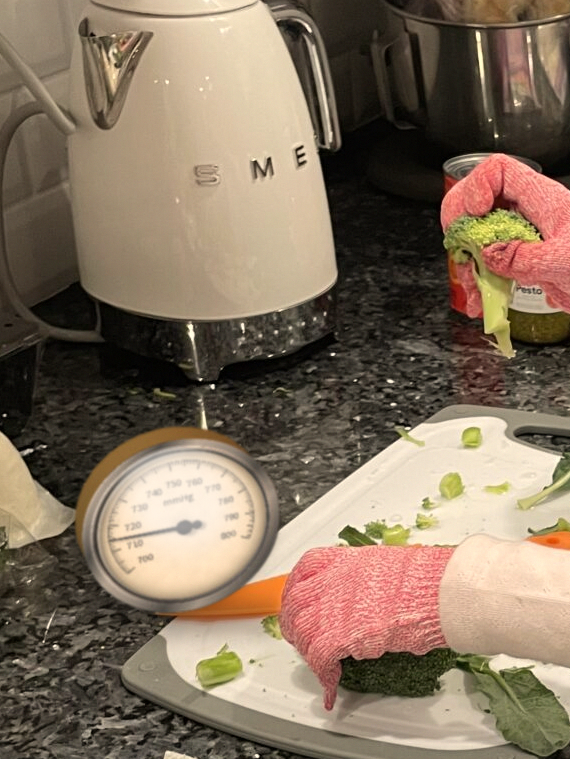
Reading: 715 (mmHg)
